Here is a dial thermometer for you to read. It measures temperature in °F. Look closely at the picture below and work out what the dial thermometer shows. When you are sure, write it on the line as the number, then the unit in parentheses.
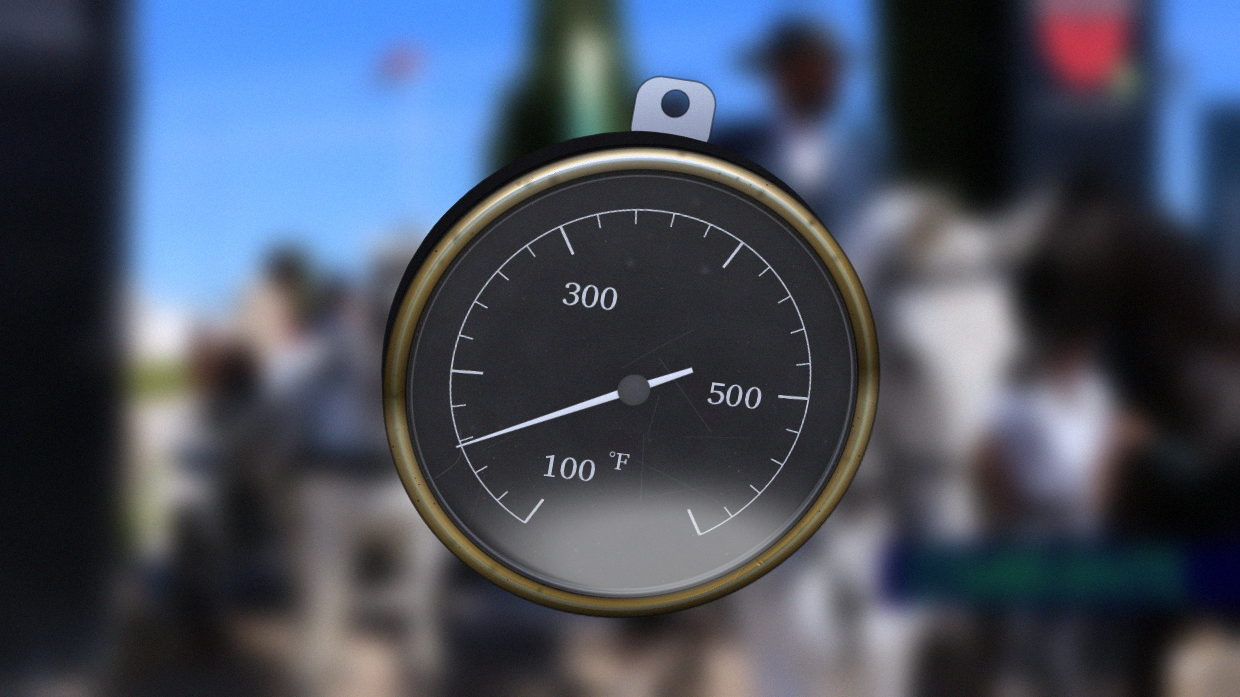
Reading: 160 (°F)
